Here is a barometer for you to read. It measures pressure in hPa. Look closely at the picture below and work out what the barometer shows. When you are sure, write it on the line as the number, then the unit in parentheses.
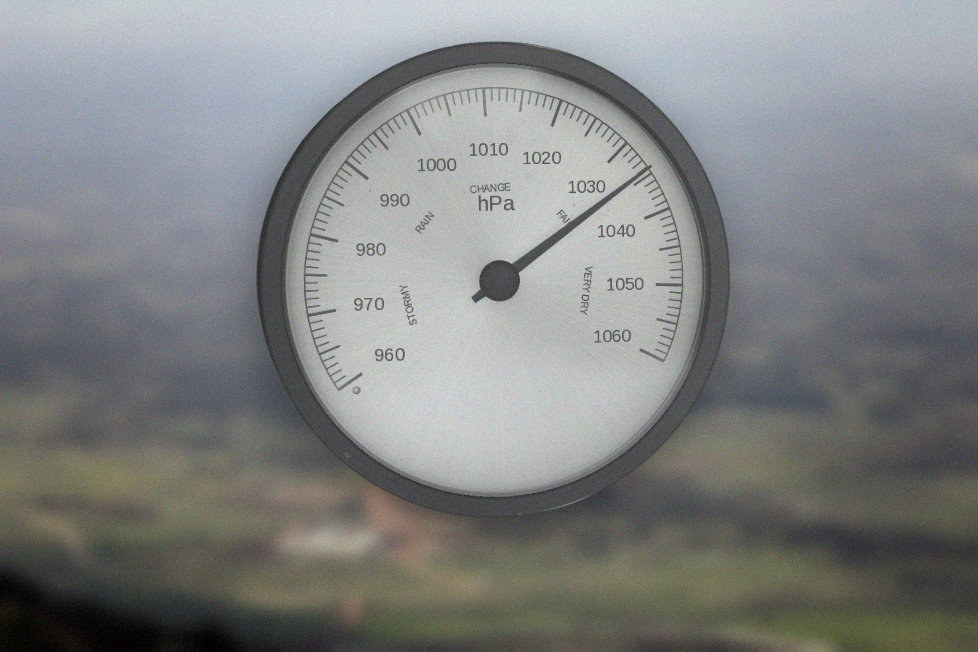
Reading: 1034 (hPa)
